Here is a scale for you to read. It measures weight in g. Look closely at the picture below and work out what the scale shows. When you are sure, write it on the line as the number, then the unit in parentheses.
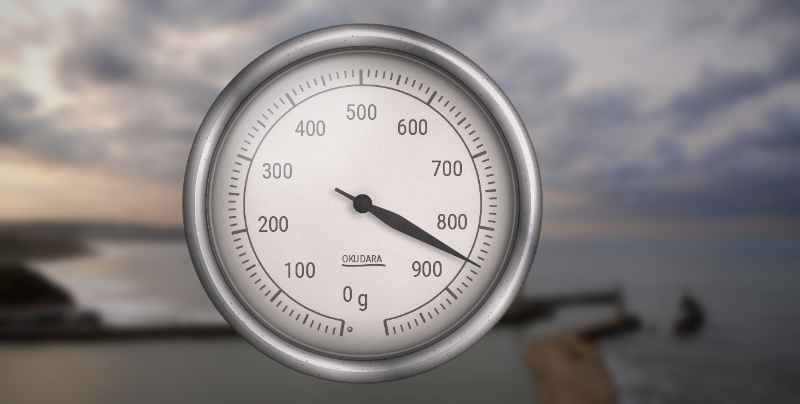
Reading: 850 (g)
